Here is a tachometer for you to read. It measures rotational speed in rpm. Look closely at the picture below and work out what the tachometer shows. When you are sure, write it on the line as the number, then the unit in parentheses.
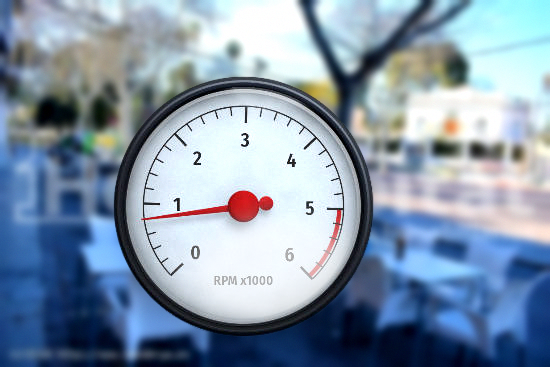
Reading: 800 (rpm)
